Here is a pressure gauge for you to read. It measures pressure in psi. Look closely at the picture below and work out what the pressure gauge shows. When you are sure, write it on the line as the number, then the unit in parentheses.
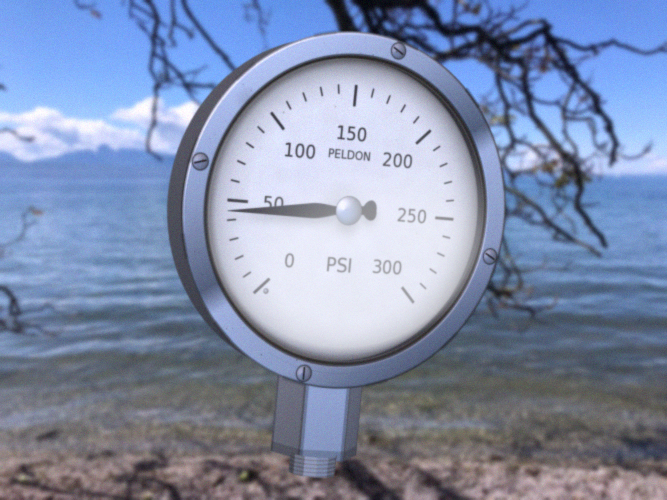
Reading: 45 (psi)
